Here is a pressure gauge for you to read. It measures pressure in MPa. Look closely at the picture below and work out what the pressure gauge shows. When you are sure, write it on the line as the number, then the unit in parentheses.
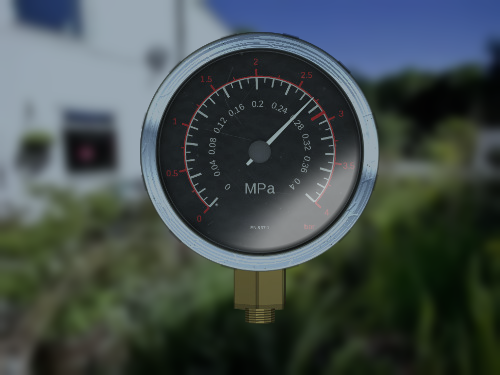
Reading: 0.27 (MPa)
